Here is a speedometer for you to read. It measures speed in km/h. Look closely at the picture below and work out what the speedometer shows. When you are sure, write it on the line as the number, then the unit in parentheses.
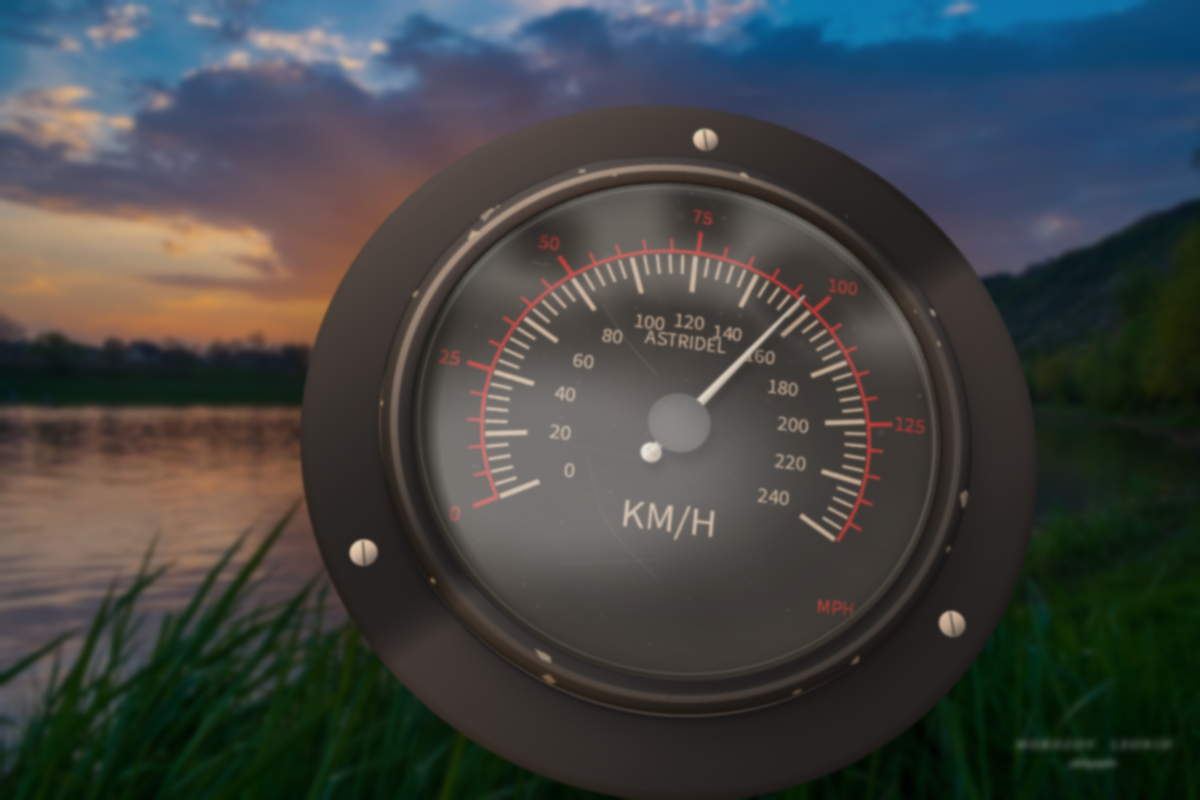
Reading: 156 (km/h)
